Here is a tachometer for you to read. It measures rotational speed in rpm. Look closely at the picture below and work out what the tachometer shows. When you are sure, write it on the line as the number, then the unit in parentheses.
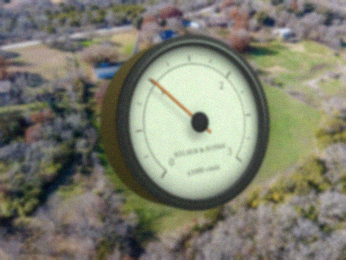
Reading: 1000 (rpm)
